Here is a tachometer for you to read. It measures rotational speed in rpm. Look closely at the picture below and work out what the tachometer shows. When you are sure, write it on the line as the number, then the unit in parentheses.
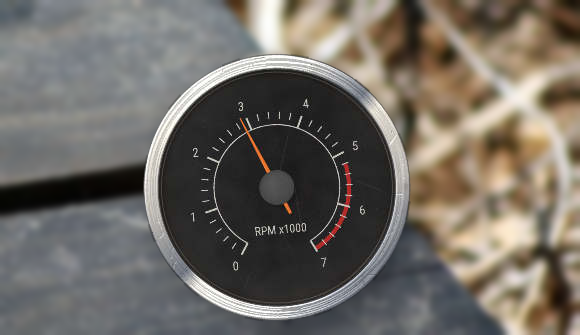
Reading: 2900 (rpm)
